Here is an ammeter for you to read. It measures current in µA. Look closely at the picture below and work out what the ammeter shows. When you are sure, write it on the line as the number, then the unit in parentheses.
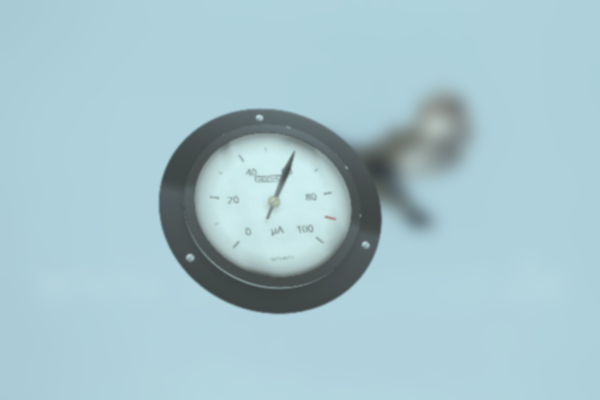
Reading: 60 (µA)
